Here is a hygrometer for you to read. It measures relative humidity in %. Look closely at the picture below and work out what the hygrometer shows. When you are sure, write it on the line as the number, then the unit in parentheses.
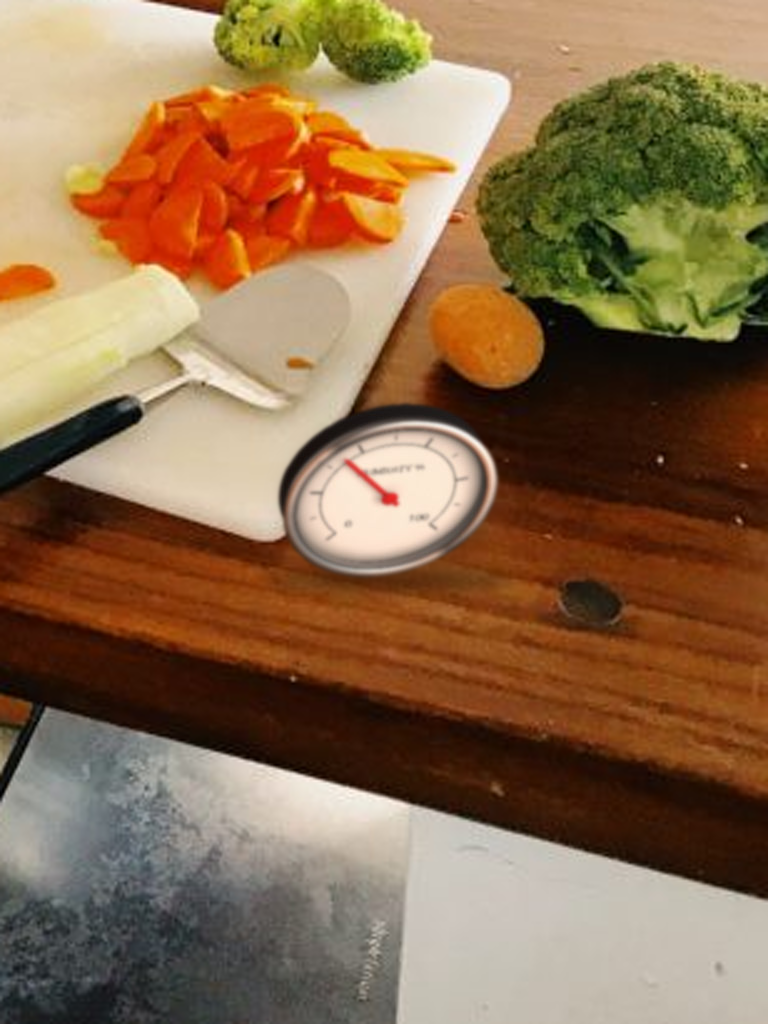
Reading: 35 (%)
